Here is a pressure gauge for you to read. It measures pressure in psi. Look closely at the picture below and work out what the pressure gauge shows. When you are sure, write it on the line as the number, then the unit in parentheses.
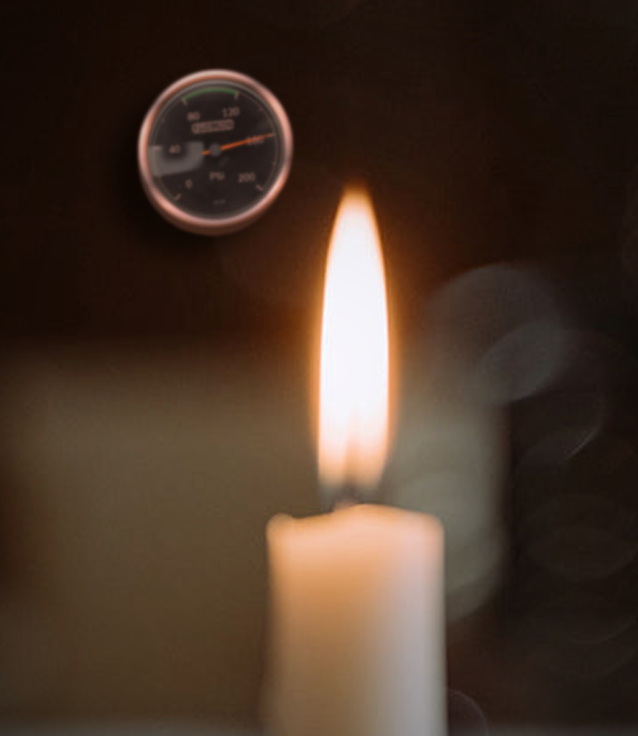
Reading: 160 (psi)
